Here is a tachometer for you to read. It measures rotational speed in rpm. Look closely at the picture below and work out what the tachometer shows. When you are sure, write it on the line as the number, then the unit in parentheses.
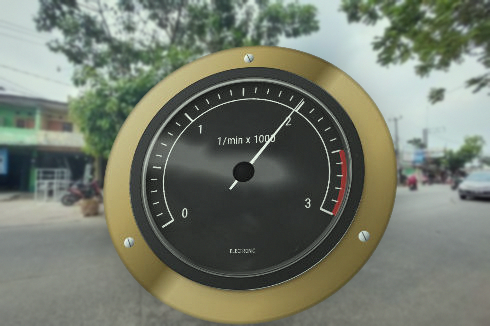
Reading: 2000 (rpm)
